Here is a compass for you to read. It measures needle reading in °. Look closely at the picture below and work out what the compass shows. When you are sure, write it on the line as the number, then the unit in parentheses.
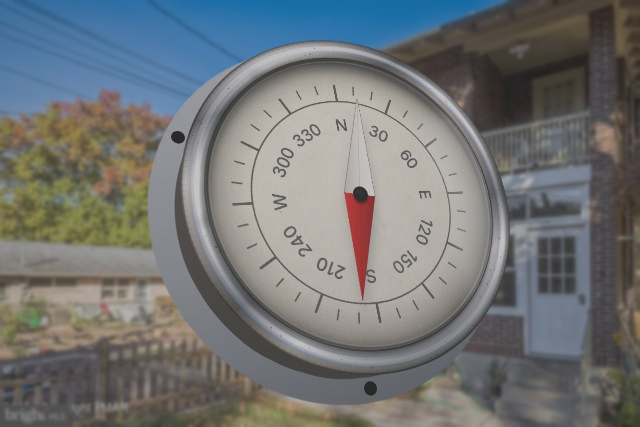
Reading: 190 (°)
